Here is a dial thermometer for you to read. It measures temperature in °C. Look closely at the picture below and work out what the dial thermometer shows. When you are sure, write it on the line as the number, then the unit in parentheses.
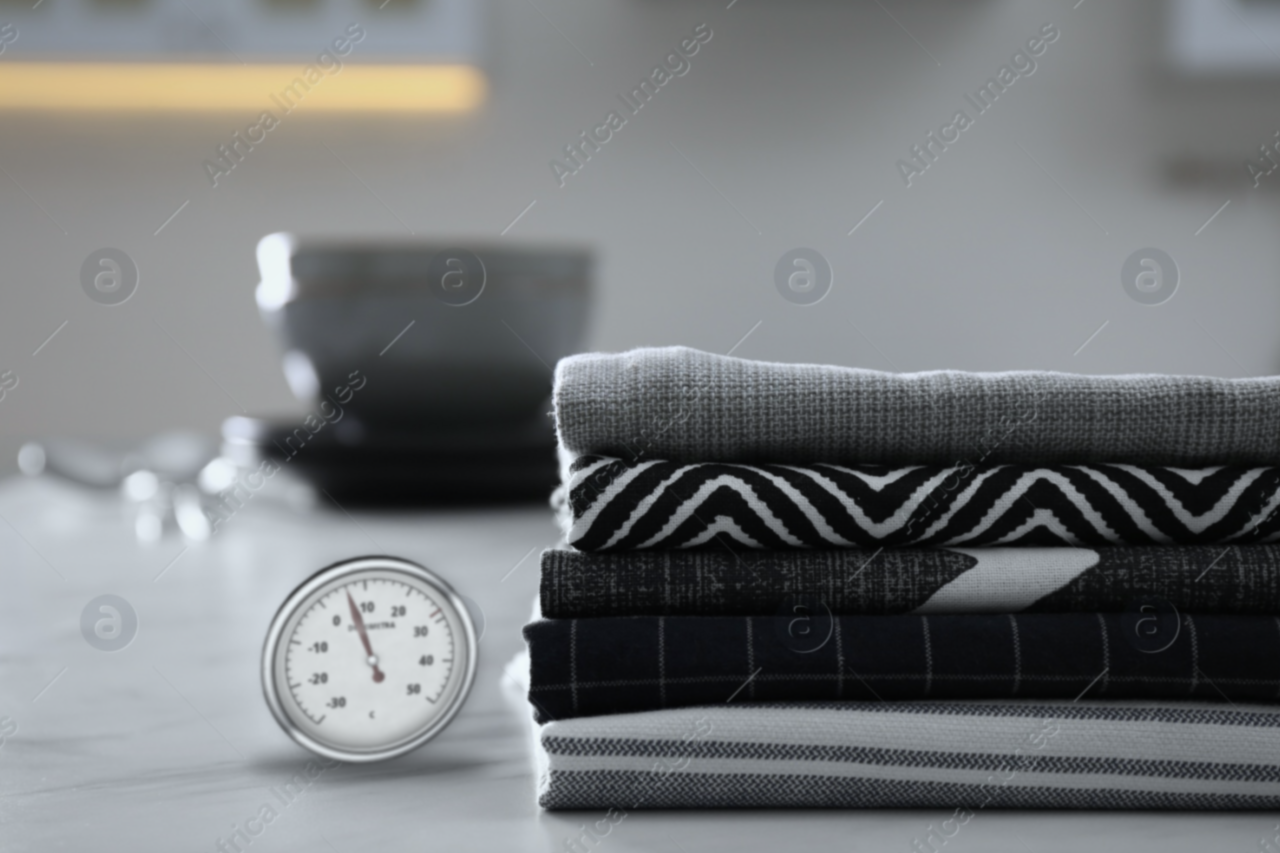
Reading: 6 (°C)
